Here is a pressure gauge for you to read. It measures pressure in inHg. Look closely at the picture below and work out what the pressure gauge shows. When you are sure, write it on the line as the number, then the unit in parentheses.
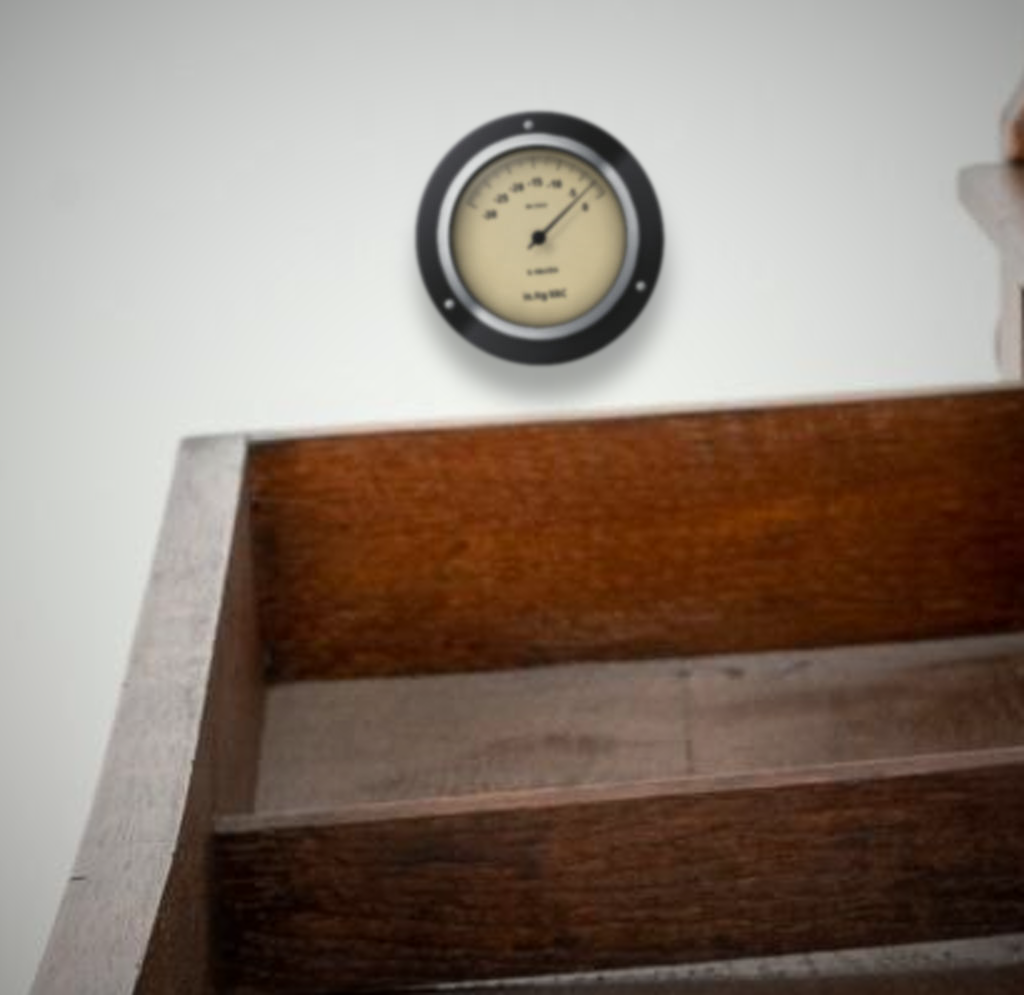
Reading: -2.5 (inHg)
